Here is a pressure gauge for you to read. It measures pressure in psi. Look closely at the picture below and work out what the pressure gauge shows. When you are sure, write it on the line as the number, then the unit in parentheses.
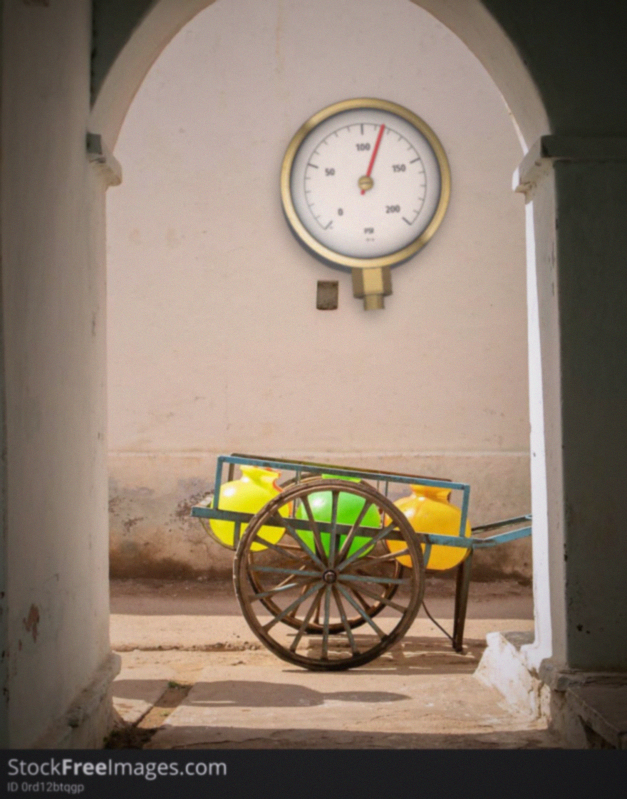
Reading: 115 (psi)
